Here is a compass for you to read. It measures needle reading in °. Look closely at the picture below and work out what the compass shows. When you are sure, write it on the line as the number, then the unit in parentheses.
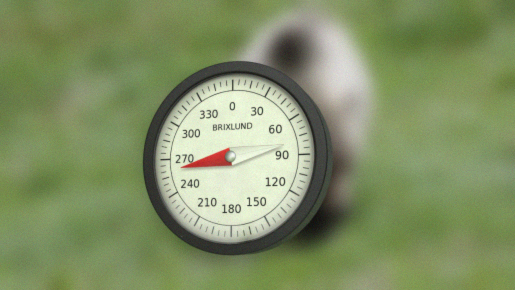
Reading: 260 (°)
